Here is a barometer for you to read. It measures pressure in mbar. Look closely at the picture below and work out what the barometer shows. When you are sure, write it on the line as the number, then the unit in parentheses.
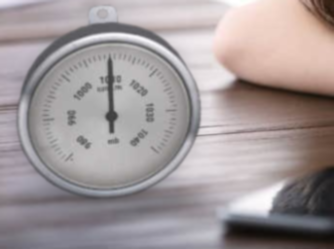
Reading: 1010 (mbar)
